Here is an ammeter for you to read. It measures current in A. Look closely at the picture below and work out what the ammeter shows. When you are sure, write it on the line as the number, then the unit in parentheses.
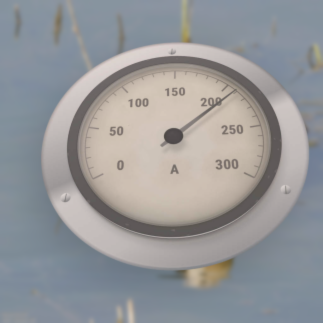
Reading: 210 (A)
